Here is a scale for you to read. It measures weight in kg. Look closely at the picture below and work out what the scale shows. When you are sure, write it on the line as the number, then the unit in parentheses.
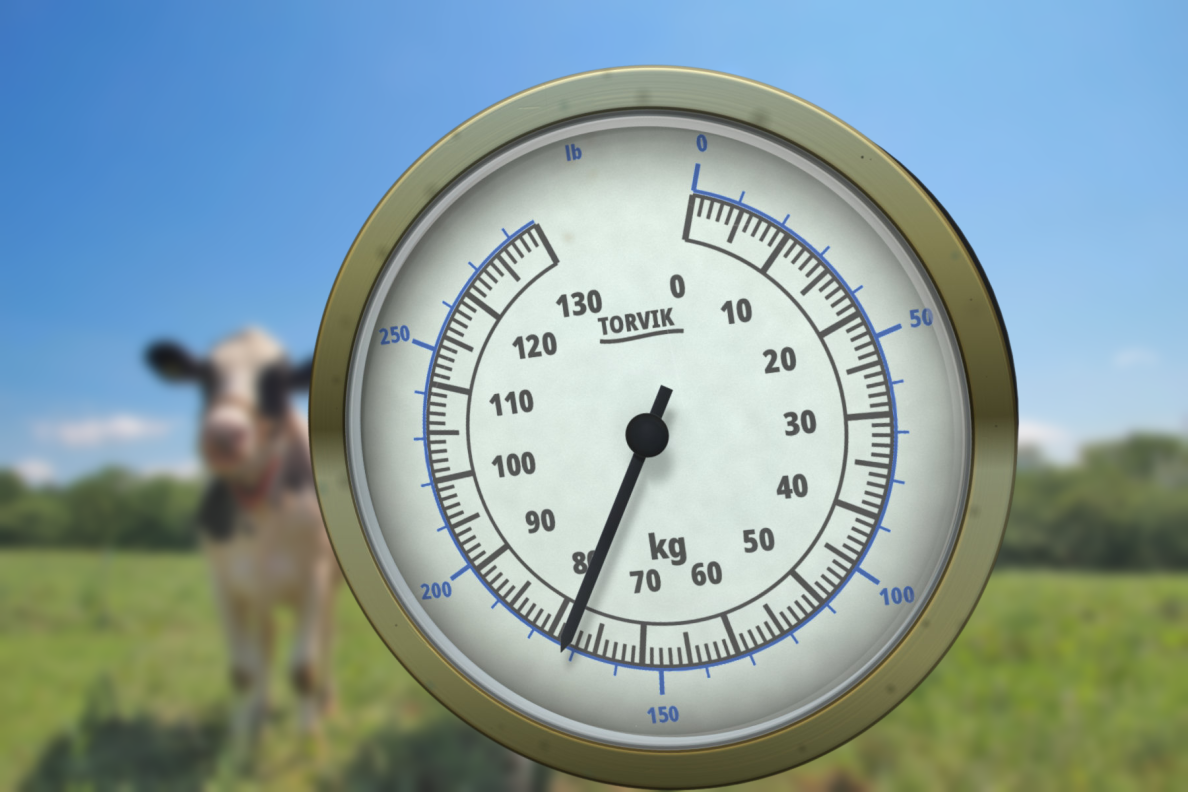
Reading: 78 (kg)
